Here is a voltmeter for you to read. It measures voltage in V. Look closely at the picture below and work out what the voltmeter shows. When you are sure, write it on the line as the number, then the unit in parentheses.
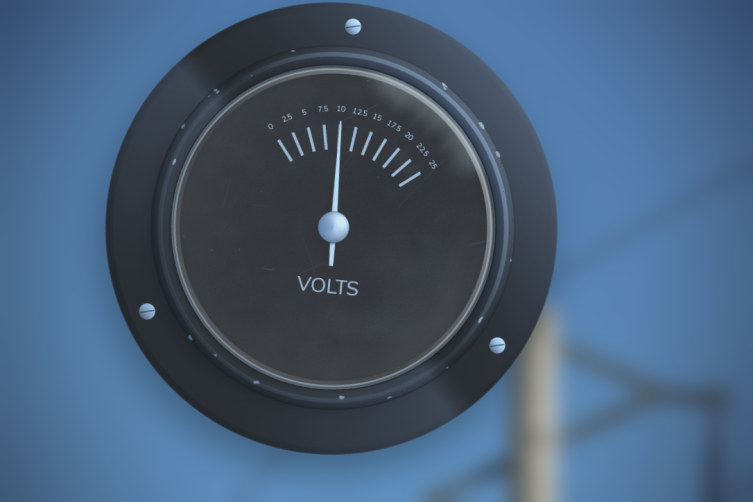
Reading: 10 (V)
